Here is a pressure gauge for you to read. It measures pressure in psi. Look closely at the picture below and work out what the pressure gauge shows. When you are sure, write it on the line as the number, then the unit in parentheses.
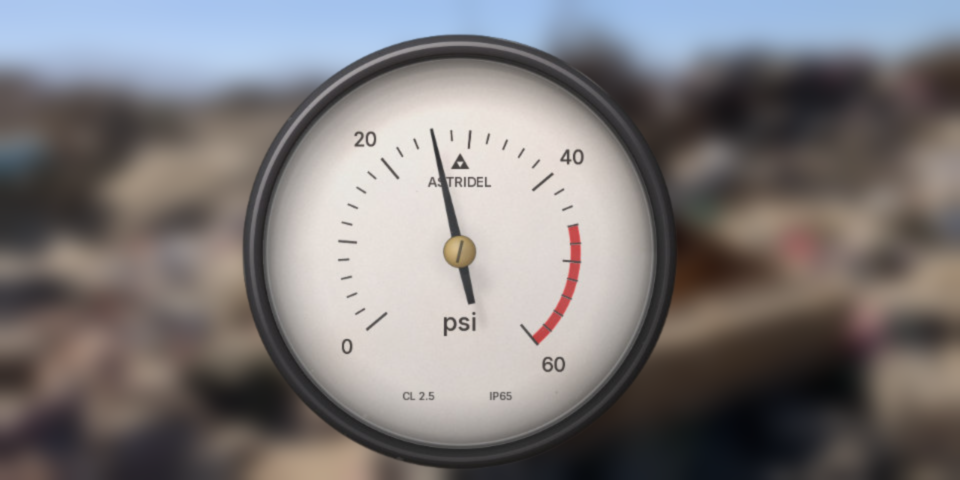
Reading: 26 (psi)
